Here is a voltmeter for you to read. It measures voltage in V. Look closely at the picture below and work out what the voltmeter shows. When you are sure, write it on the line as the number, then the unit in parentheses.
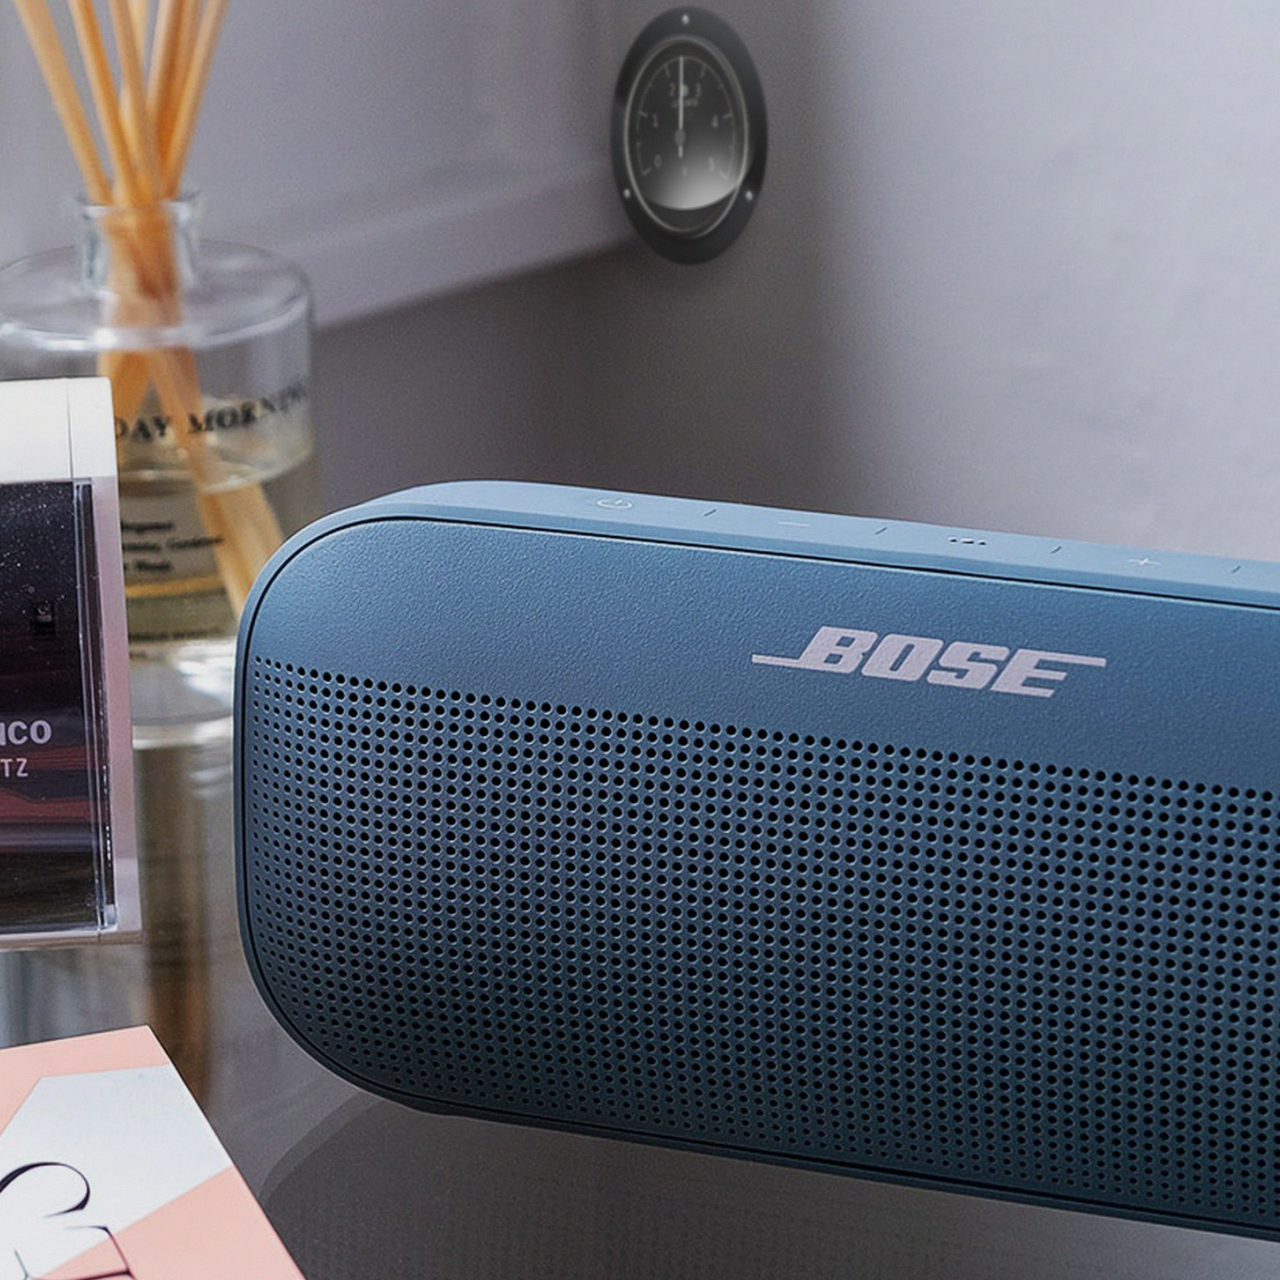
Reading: 2.5 (V)
